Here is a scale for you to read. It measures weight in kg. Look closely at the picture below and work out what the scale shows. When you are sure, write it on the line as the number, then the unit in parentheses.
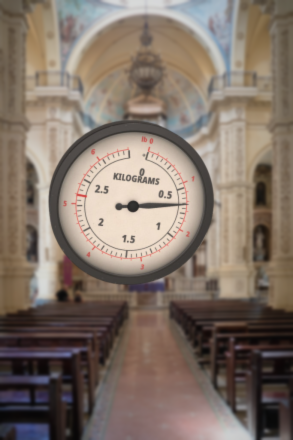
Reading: 0.65 (kg)
